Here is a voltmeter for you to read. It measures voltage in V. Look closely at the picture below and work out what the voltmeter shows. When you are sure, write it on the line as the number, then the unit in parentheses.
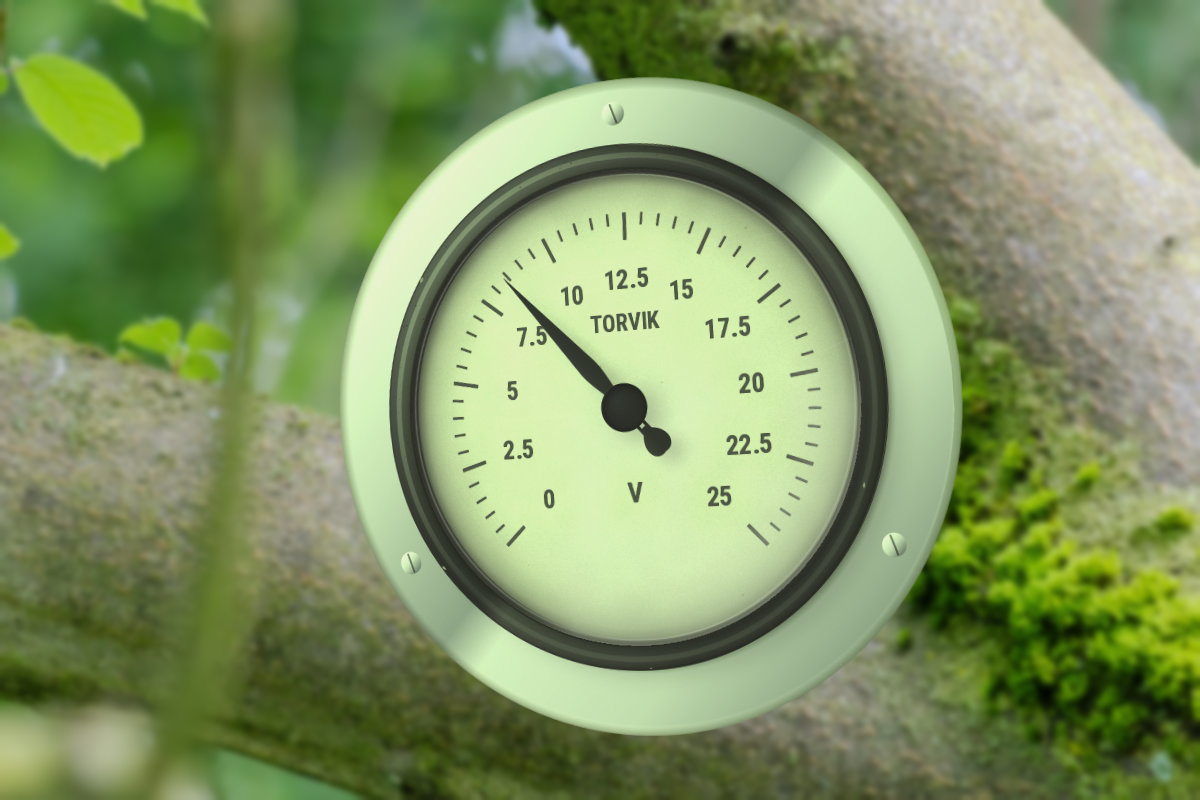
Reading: 8.5 (V)
